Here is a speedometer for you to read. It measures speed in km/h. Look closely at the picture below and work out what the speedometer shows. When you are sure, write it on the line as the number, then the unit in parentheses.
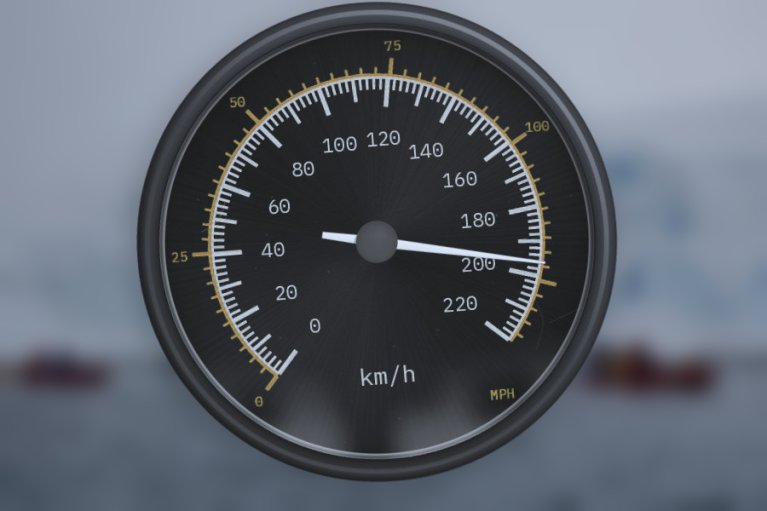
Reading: 196 (km/h)
